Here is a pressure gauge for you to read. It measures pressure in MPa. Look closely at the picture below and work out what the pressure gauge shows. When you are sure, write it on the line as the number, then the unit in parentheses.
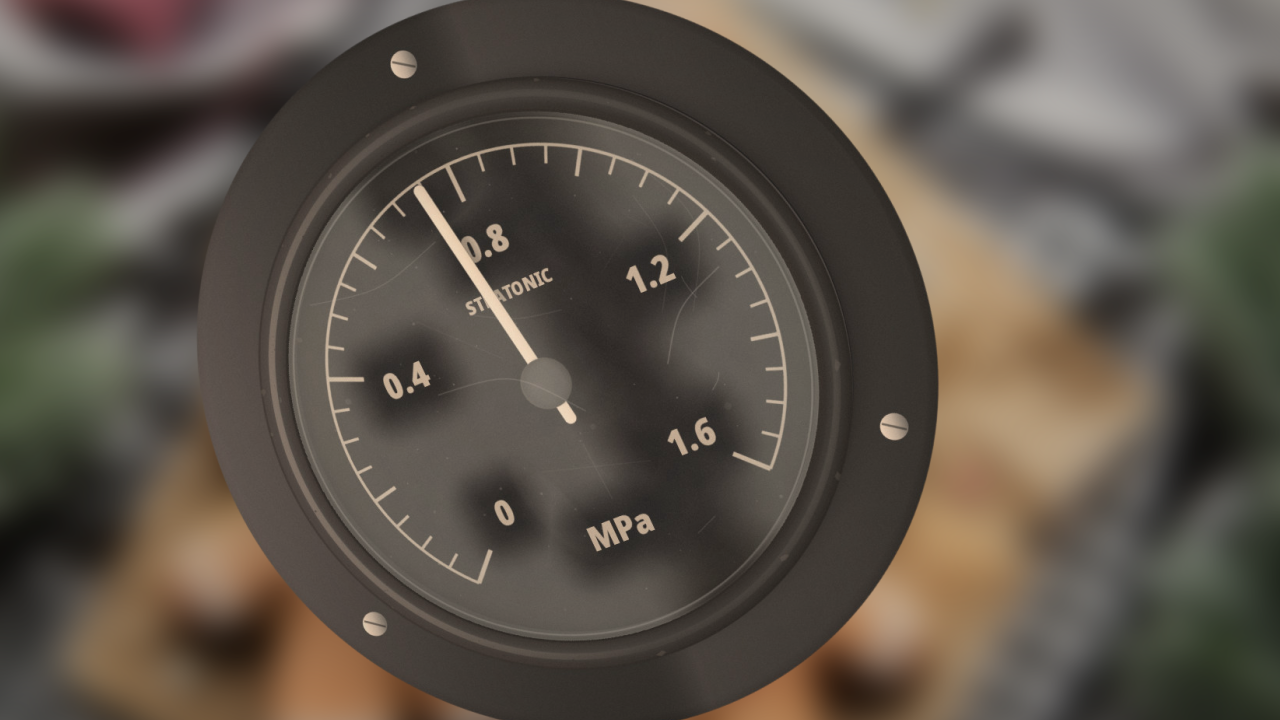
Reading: 0.75 (MPa)
